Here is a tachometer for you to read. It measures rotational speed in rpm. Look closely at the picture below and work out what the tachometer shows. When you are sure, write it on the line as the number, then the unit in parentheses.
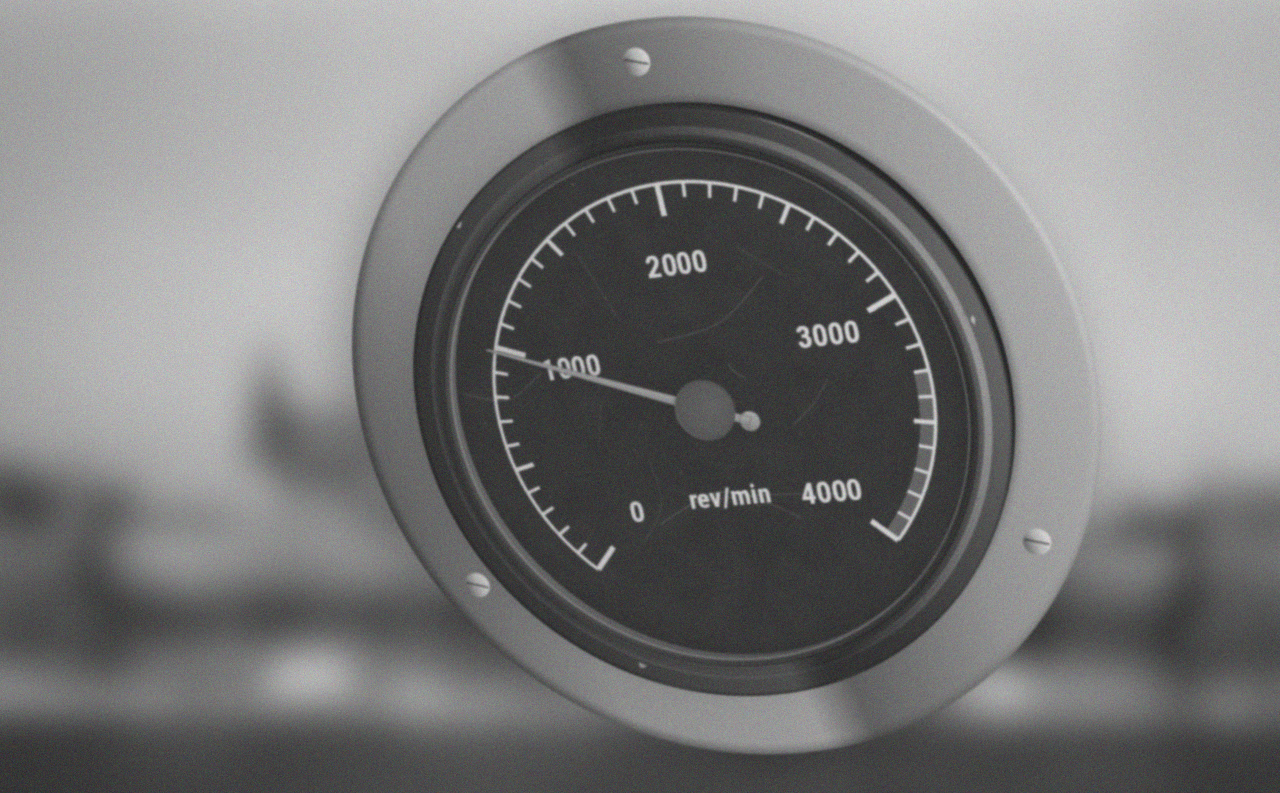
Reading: 1000 (rpm)
